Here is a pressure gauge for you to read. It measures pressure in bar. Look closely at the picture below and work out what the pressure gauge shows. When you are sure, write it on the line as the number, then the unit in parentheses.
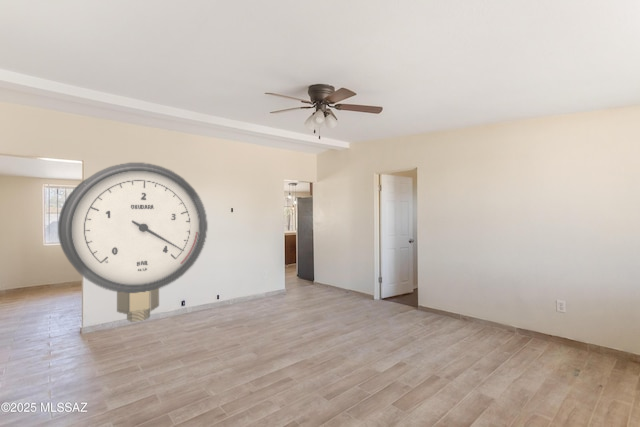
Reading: 3.8 (bar)
